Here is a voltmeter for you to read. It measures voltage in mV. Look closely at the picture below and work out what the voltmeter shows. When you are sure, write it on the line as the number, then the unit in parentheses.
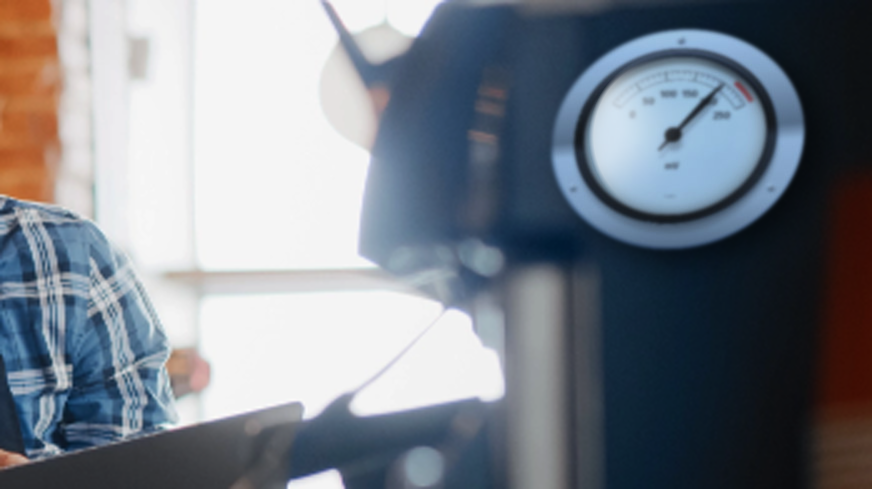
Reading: 200 (mV)
